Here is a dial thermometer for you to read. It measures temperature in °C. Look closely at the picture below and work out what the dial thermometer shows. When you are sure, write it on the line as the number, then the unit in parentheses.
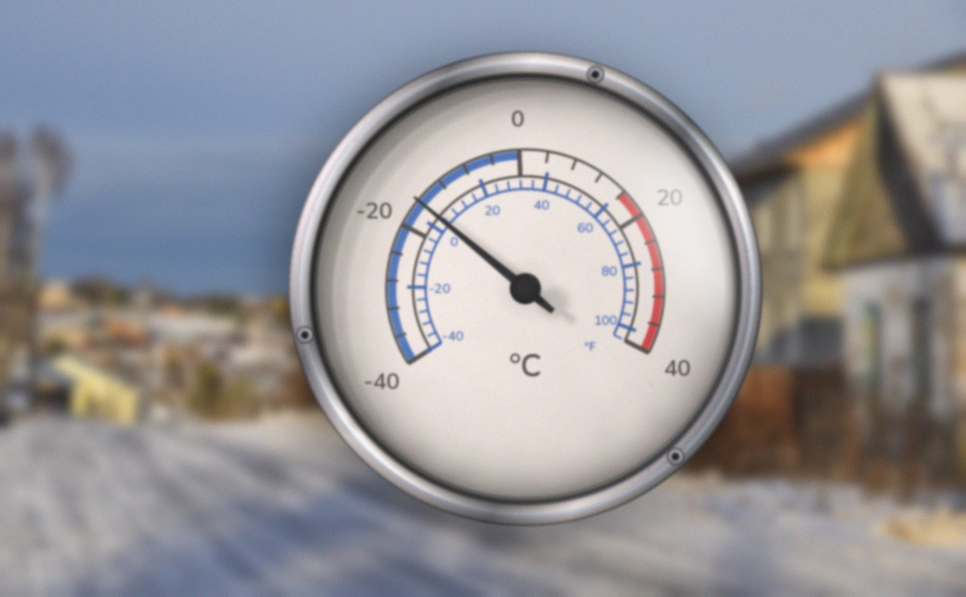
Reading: -16 (°C)
